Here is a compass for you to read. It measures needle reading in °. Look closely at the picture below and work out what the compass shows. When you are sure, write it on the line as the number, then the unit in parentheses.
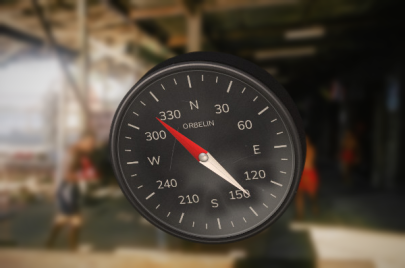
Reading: 320 (°)
